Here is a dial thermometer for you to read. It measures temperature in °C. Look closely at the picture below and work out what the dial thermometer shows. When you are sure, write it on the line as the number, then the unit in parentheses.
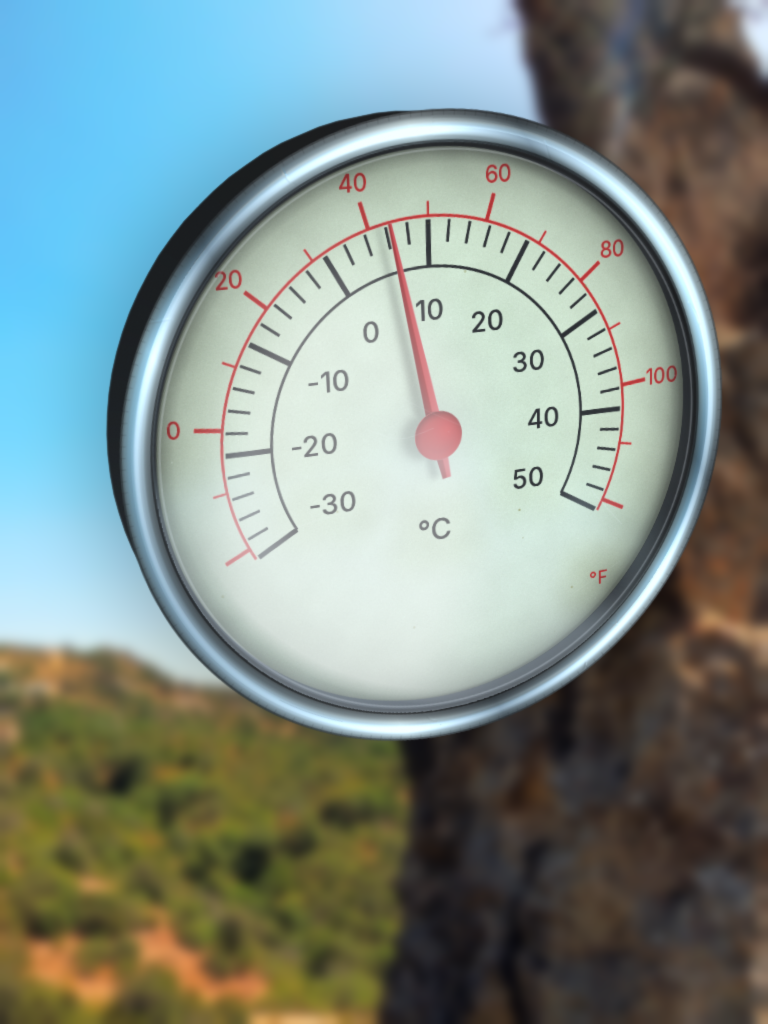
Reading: 6 (°C)
